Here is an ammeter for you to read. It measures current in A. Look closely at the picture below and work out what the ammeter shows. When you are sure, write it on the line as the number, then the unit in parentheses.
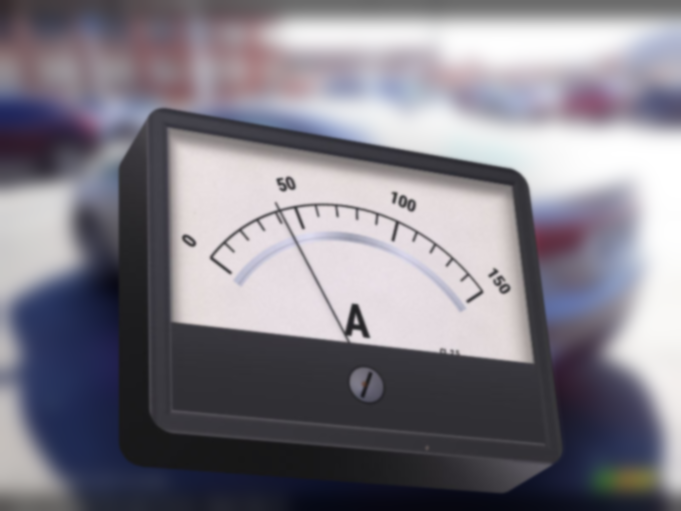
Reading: 40 (A)
